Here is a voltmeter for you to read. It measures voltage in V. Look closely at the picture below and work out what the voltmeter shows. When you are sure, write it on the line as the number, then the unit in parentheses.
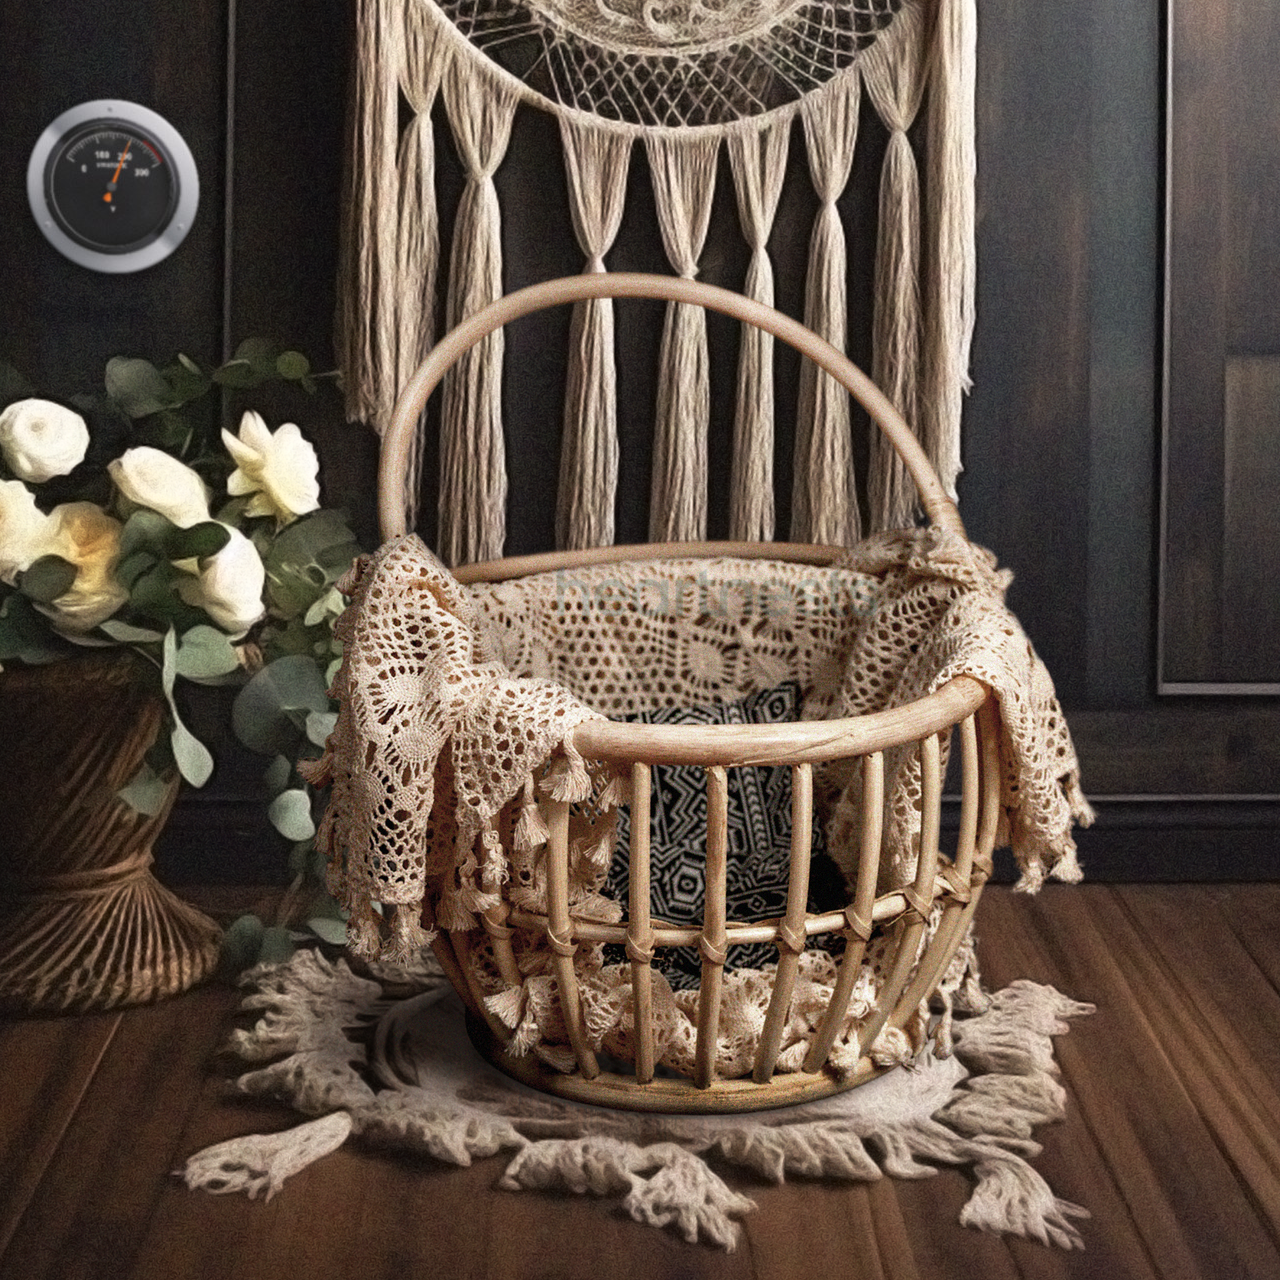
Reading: 200 (V)
